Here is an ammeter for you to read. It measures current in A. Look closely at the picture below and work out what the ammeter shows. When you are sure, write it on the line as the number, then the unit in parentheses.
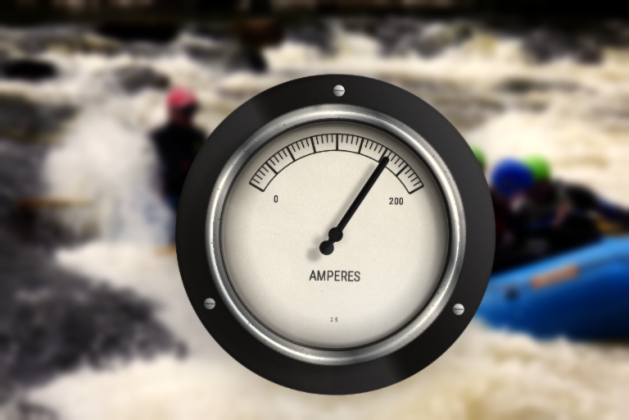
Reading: 155 (A)
